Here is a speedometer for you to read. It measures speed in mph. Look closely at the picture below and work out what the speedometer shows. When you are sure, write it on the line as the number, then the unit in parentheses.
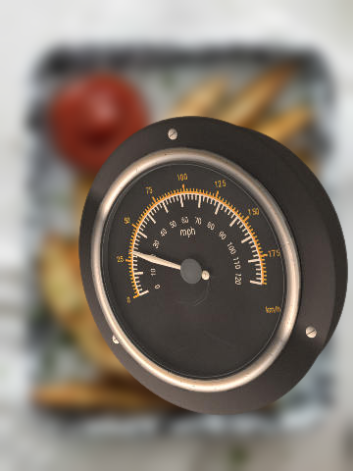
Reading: 20 (mph)
